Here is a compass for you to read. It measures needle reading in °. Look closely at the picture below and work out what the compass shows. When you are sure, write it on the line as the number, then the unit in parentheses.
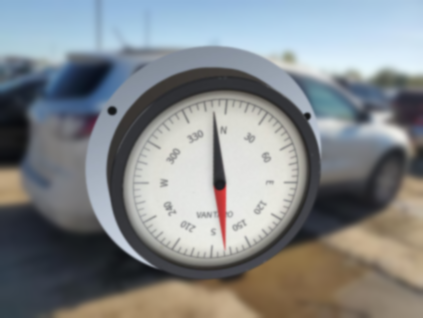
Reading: 170 (°)
